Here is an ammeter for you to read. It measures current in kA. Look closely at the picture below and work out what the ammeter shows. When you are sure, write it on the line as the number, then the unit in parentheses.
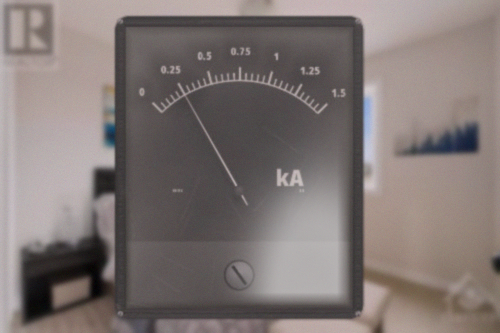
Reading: 0.25 (kA)
